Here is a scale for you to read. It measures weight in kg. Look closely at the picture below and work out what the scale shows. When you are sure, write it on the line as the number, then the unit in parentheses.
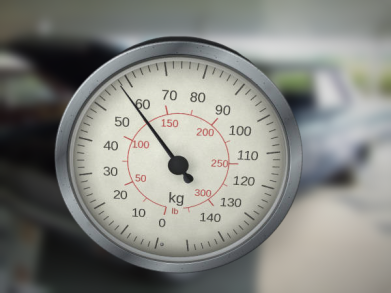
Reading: 58 (kg)
